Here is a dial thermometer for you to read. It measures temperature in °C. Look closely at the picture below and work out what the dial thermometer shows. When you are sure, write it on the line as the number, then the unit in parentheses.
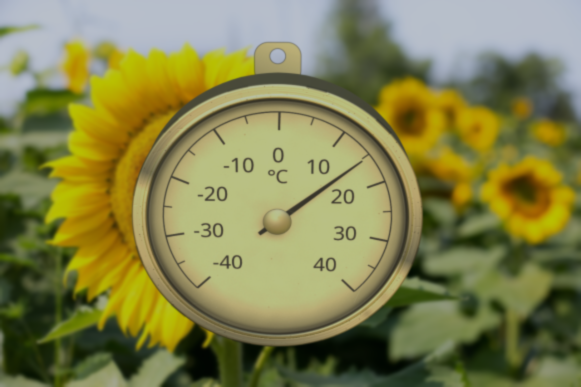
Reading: 15 (°C)
